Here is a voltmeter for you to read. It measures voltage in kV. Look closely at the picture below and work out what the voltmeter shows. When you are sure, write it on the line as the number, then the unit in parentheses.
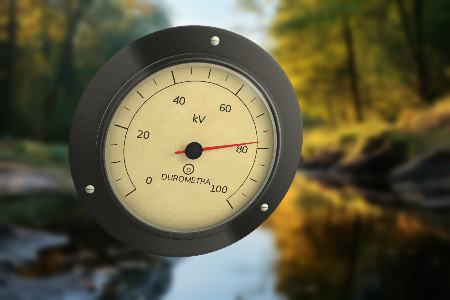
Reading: 77.5 (kV)
